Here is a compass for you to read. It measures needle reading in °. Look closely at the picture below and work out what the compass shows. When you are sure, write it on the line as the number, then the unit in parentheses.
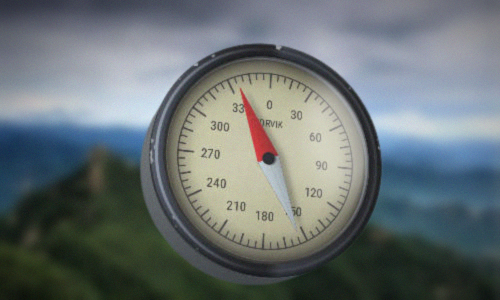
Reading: 335 (°)
